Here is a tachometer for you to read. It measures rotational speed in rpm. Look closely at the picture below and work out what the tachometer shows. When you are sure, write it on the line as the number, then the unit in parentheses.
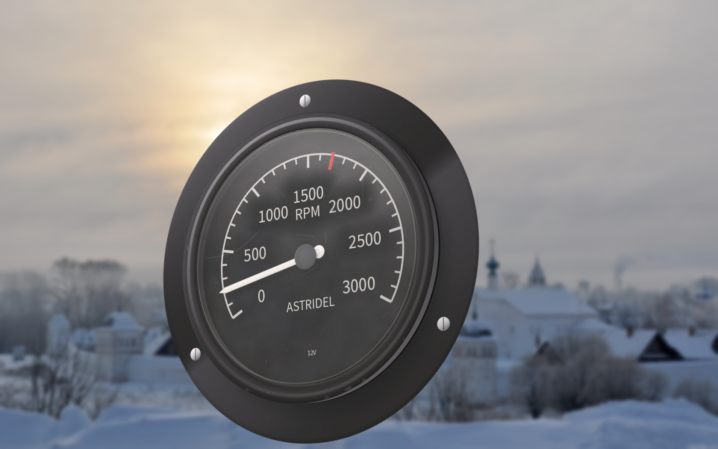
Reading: 200 (rpm)
